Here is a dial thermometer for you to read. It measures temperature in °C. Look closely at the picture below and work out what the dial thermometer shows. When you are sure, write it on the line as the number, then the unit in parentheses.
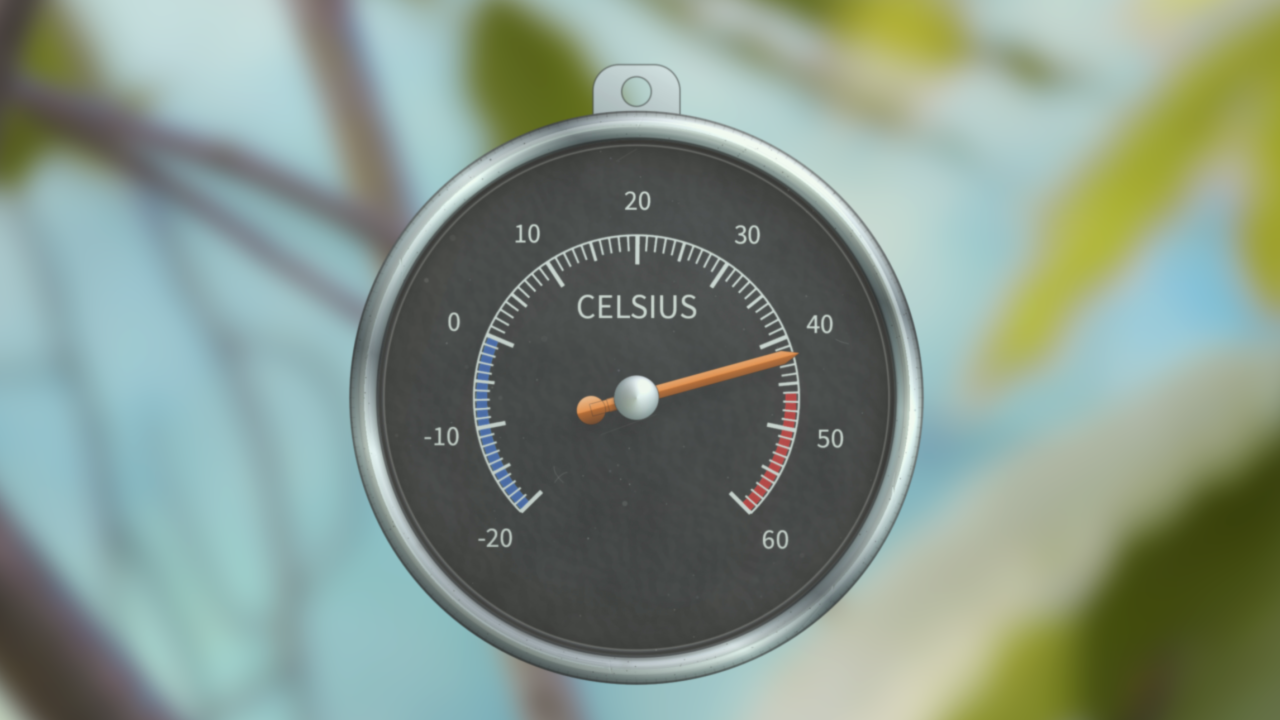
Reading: 42 (°C)
